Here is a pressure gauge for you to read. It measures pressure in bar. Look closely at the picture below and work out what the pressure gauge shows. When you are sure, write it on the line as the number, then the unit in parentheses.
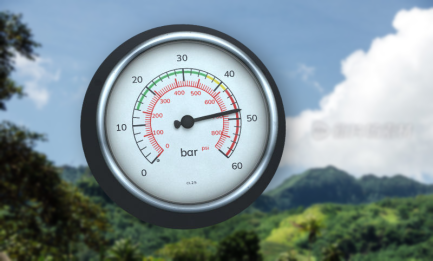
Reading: 48 (bar)
